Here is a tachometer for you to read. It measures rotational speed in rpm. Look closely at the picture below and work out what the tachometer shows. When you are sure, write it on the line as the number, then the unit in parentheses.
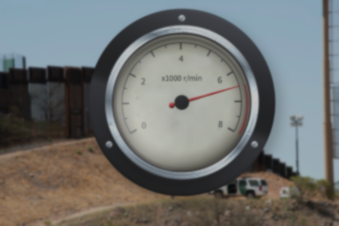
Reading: 6500 (rpm)
